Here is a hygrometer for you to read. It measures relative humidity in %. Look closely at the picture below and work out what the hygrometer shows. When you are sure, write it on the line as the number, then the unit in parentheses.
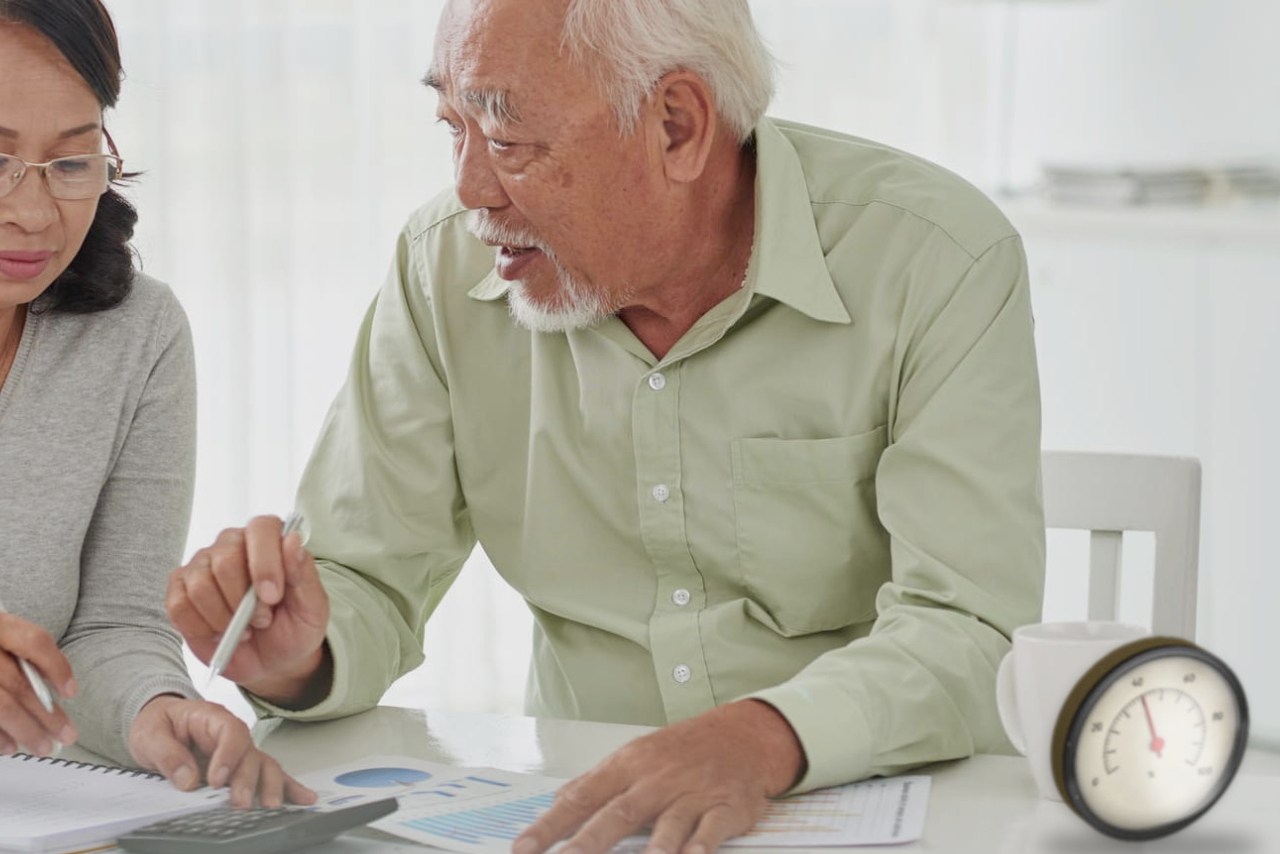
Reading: 40 (%)
